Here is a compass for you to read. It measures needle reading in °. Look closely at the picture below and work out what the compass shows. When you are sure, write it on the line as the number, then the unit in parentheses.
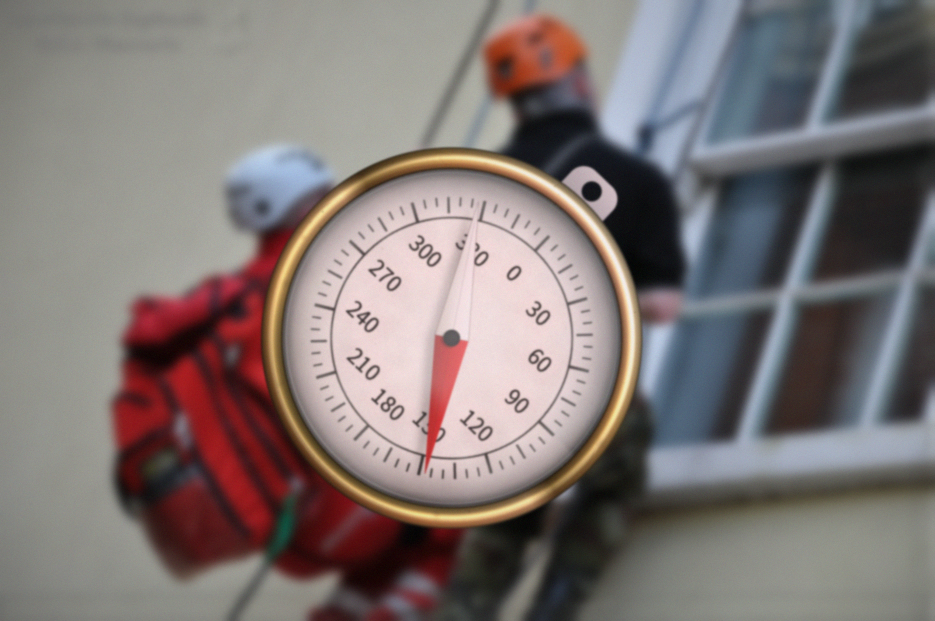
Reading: 147.5 (°)
